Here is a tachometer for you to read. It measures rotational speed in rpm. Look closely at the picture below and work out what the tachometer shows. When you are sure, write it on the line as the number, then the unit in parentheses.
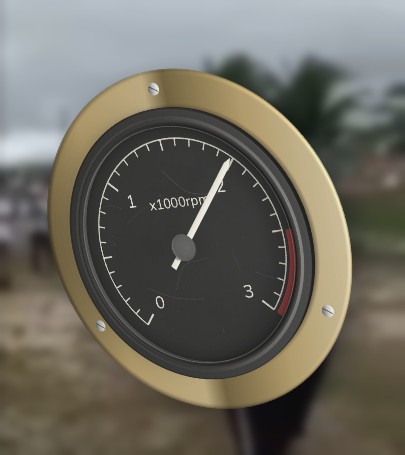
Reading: 2000 (rpm)
